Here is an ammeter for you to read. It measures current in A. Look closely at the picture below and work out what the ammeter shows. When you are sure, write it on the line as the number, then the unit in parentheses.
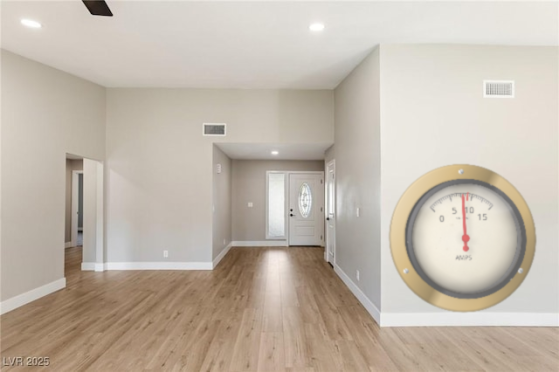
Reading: 7.5 (A)
